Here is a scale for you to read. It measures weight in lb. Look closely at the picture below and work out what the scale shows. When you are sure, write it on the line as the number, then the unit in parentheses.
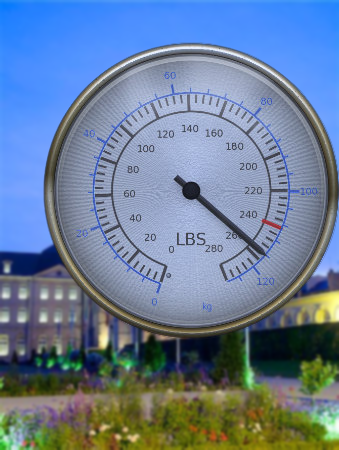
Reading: 256 (lb)
